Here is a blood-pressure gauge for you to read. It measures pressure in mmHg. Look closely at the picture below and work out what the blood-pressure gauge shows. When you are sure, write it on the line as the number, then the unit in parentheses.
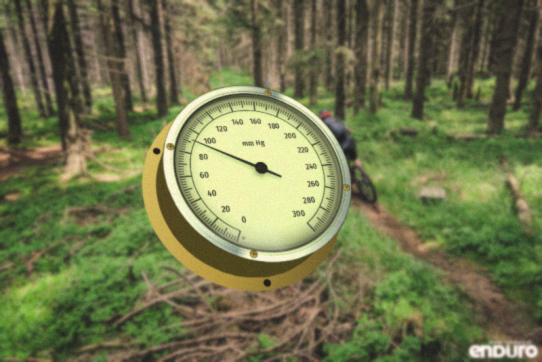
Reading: 90 (mmHg)
